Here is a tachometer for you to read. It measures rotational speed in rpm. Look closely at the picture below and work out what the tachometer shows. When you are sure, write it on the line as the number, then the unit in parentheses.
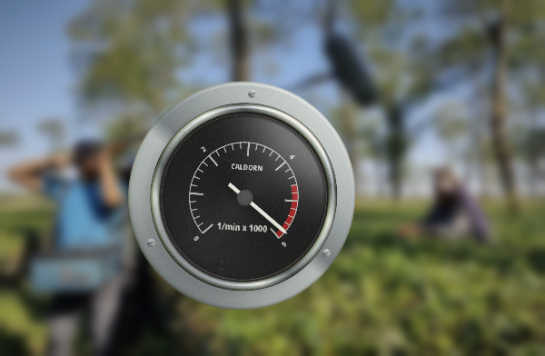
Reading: 5800 (rpm)
